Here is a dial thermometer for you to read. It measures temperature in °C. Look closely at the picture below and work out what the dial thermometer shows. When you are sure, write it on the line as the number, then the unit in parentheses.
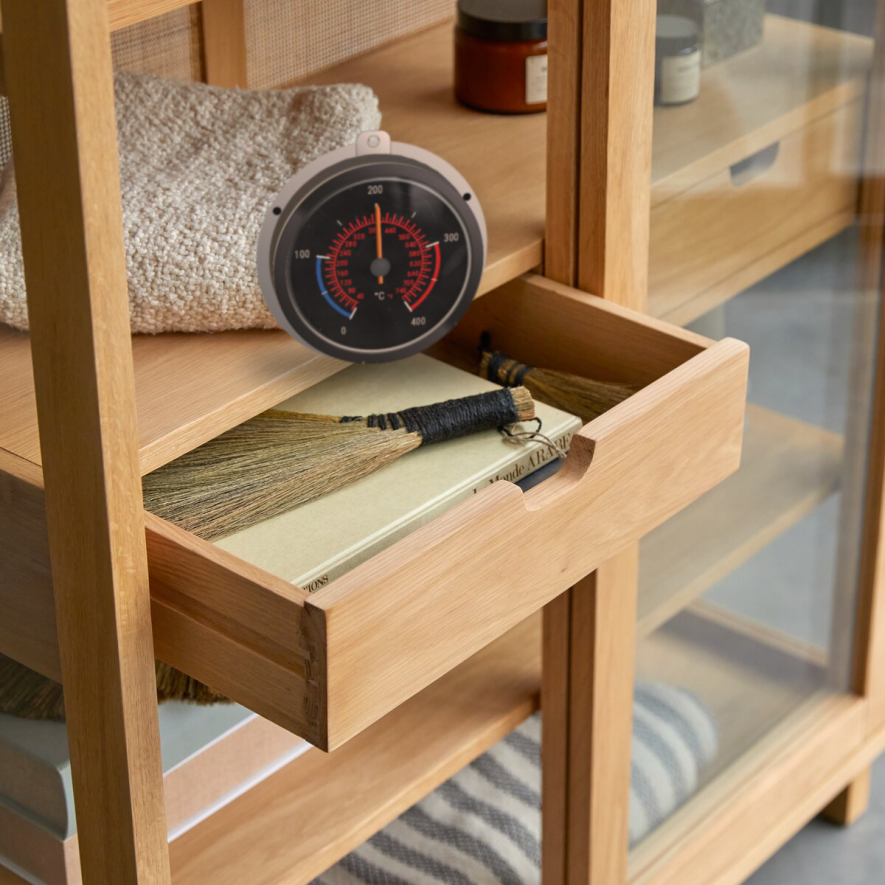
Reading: 200 (°C)
